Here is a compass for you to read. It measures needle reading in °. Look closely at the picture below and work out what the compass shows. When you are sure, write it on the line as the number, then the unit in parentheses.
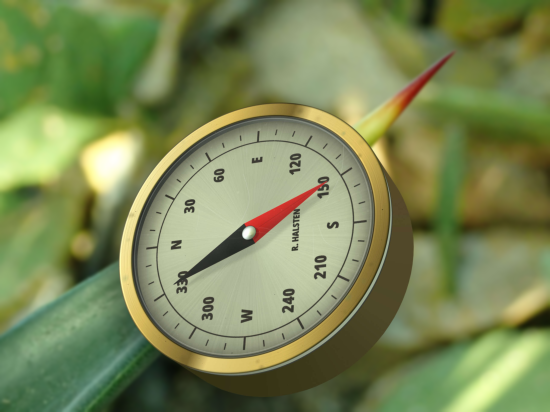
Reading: 150 (°)
